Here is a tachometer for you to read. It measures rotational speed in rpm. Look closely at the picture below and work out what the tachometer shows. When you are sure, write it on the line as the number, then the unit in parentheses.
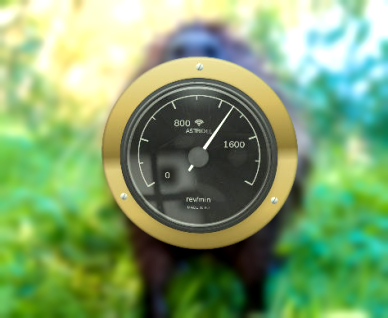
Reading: 1300 (rpm)
